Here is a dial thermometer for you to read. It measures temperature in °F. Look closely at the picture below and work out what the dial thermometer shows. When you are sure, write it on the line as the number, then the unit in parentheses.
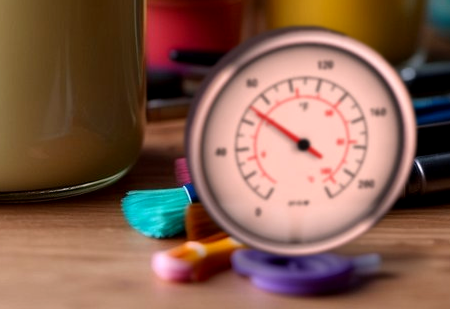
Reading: 70 (°F)
